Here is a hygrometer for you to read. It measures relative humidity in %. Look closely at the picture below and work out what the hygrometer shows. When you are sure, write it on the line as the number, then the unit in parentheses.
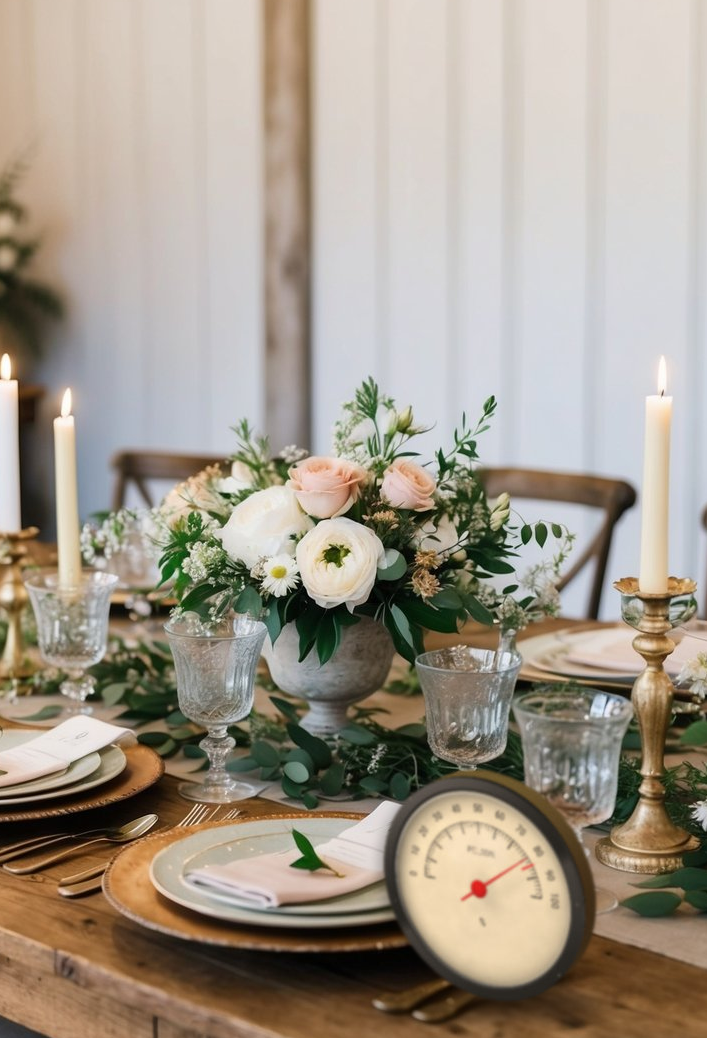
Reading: 80 (%)
